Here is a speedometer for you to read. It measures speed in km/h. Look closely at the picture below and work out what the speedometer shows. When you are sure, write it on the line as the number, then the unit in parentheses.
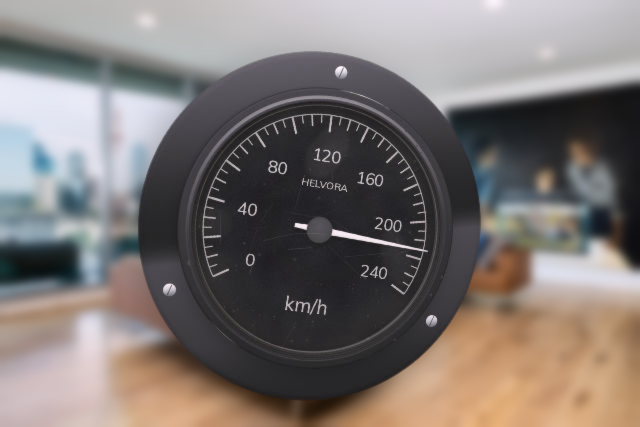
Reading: 215 (km/h)
